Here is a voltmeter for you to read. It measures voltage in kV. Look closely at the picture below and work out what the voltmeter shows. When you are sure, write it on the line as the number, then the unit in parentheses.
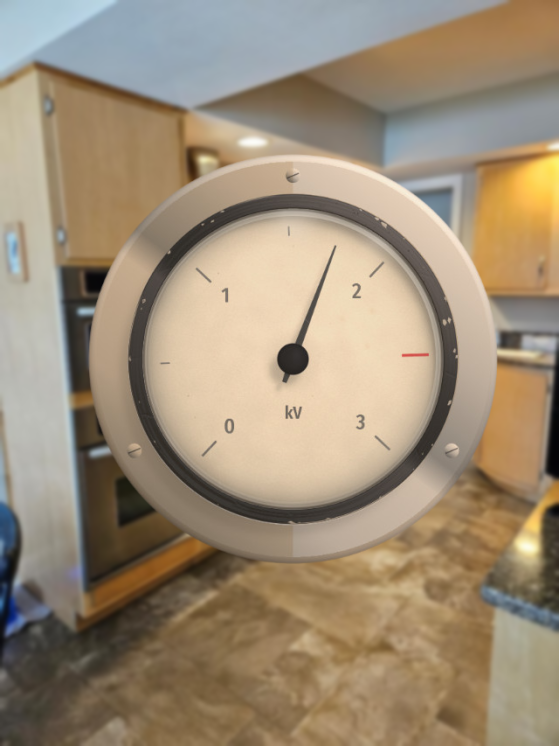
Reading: 1.75 (kV)
